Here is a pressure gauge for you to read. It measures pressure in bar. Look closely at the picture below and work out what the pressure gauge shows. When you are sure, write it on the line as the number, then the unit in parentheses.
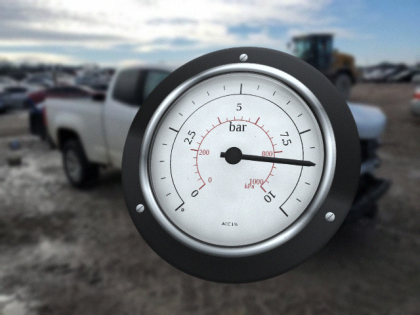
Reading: 8.5 (bar)
